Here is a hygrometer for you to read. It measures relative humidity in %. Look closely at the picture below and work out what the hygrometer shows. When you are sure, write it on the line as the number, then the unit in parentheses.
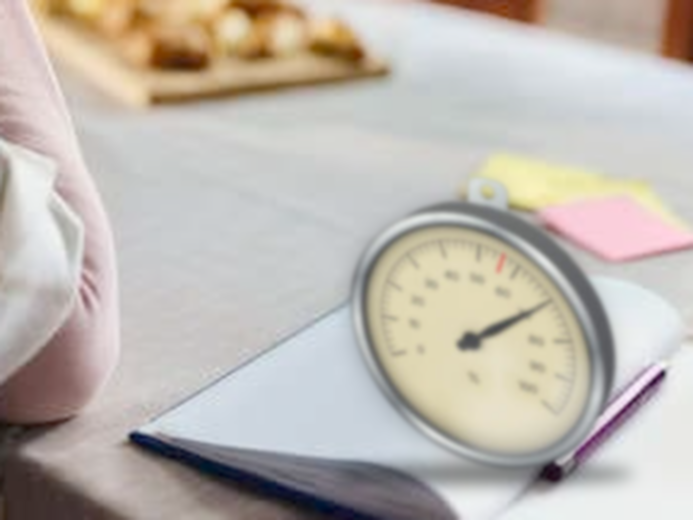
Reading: 70 (%)
